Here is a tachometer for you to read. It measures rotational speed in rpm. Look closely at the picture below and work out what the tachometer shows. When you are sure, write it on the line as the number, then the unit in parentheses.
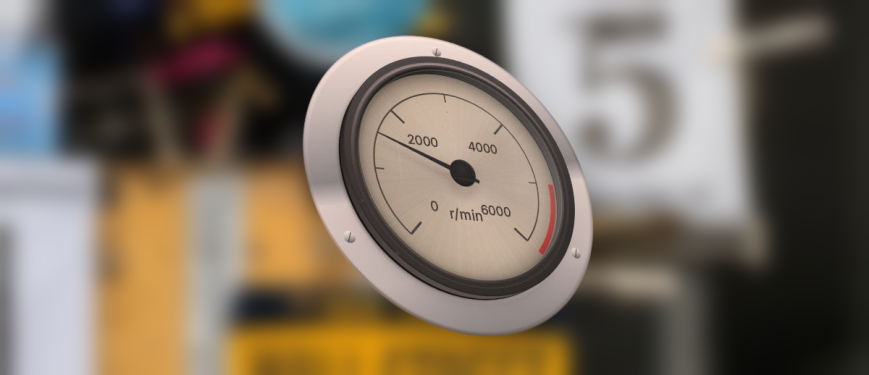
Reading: 1500 (rpm)
